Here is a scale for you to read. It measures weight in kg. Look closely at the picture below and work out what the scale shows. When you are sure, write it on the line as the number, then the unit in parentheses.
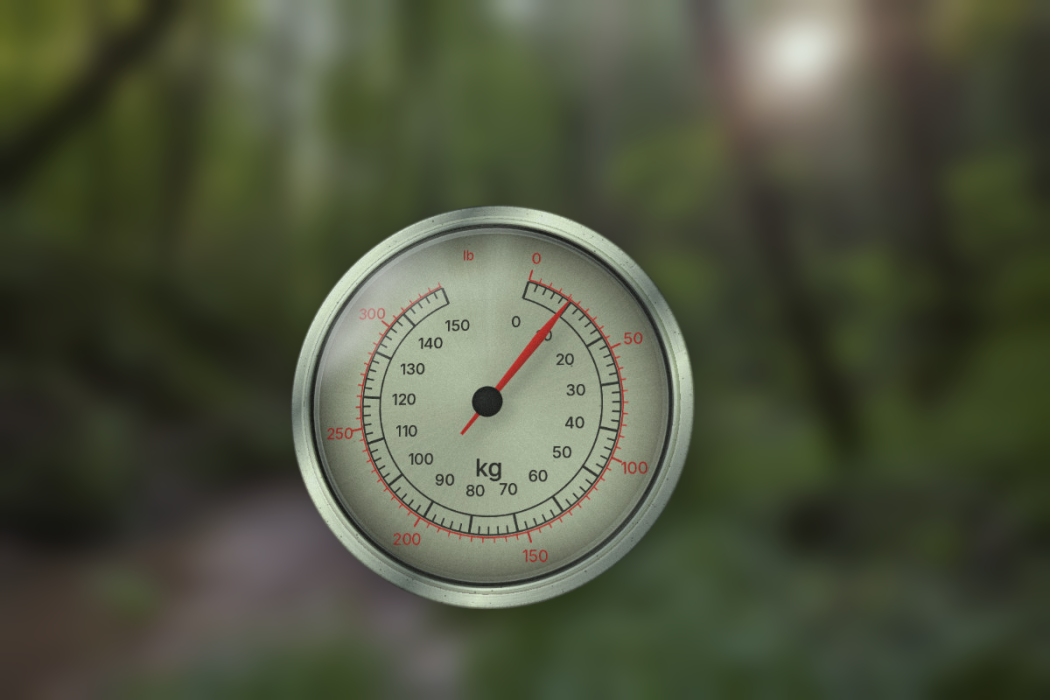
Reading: 10 (kg)
